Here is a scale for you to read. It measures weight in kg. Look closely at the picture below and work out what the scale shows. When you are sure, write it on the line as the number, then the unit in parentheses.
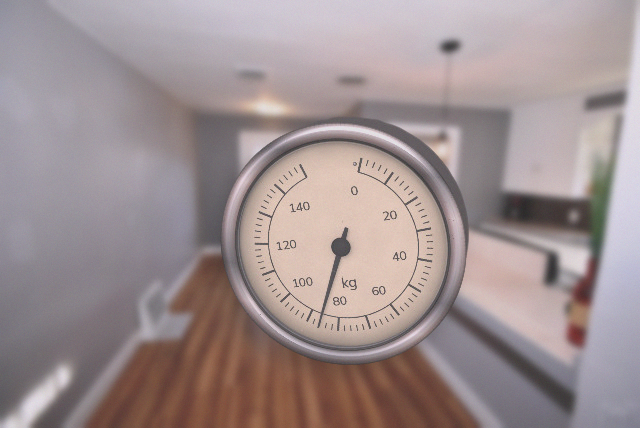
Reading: 86 (kg)
